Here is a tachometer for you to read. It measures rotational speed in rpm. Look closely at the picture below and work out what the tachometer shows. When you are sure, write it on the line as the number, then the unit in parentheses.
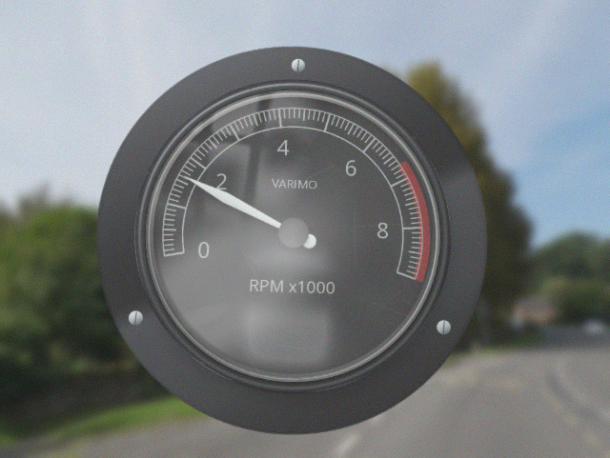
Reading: 1600 (rpm)
